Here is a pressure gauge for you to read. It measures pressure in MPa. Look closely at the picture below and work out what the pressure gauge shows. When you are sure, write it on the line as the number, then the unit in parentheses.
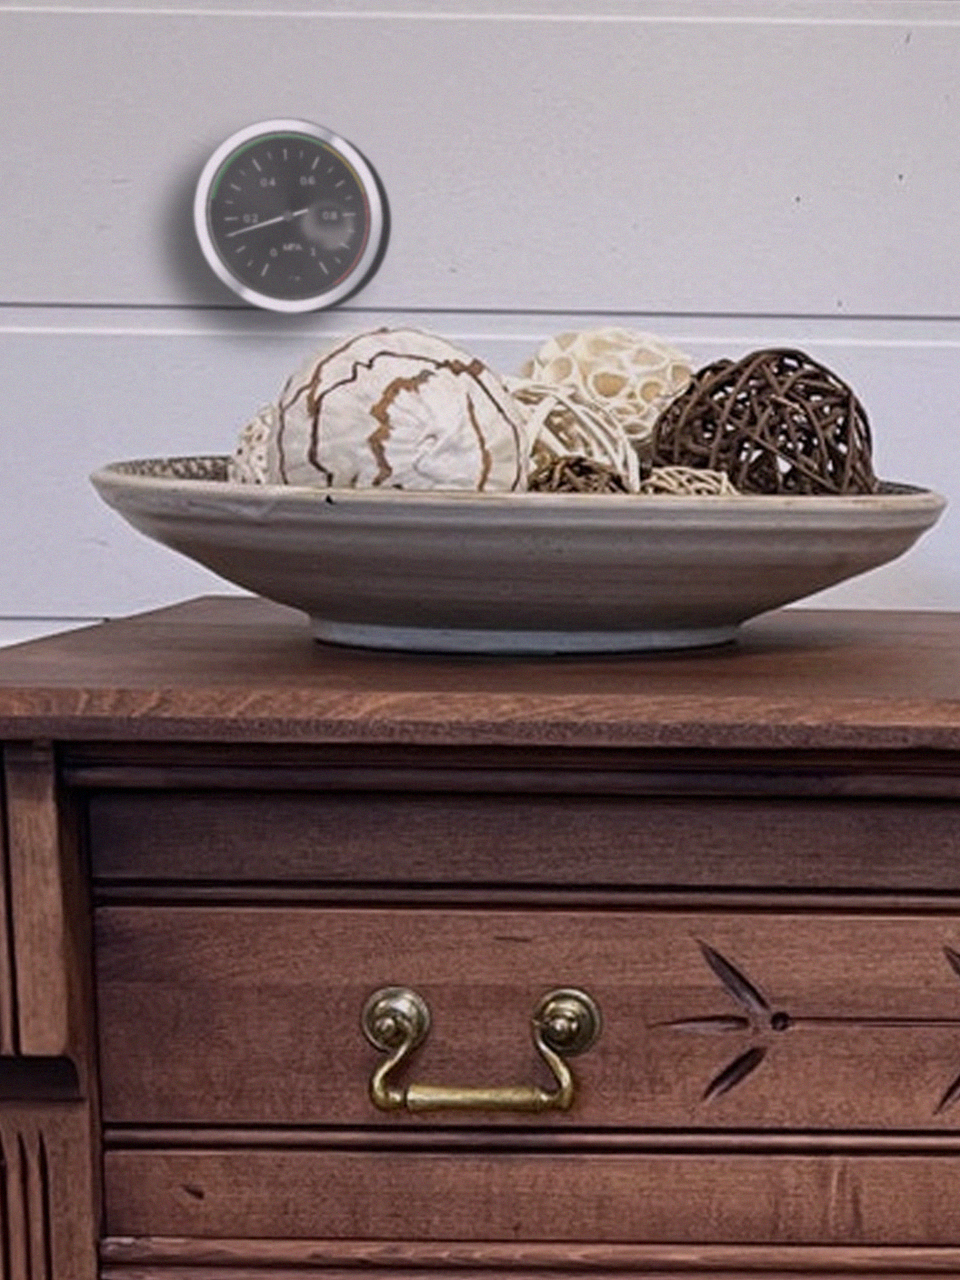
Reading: 0.15 (MPa)
